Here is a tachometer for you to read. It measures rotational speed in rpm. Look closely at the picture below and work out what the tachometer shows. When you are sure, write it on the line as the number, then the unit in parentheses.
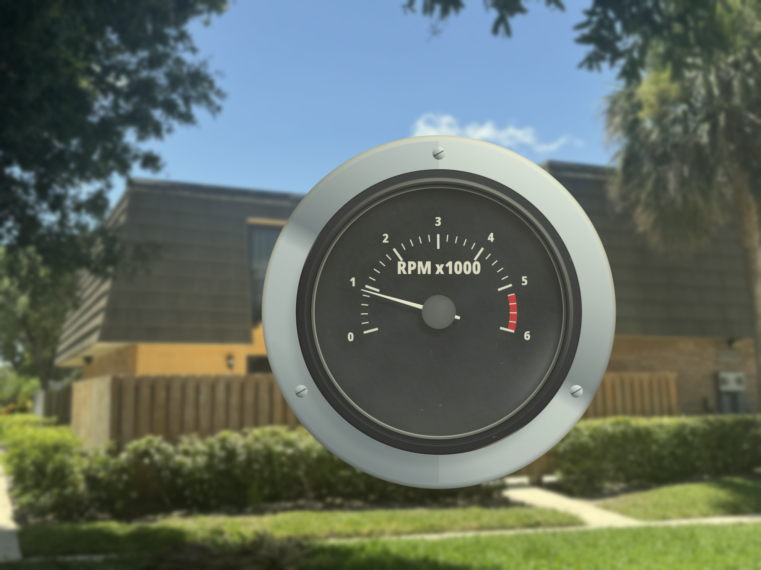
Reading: 900 (rpm)
